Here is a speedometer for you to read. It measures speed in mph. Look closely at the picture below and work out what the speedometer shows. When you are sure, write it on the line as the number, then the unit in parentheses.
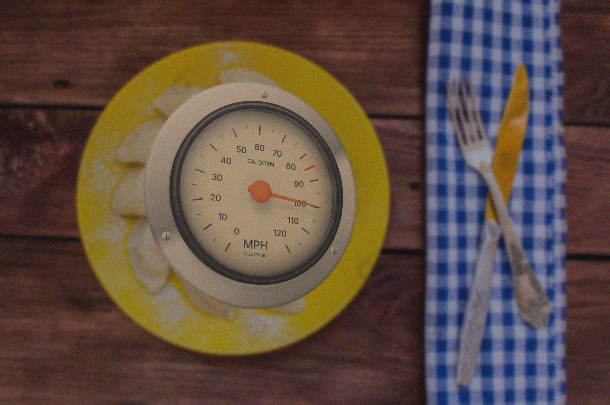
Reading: 100 (mph)
